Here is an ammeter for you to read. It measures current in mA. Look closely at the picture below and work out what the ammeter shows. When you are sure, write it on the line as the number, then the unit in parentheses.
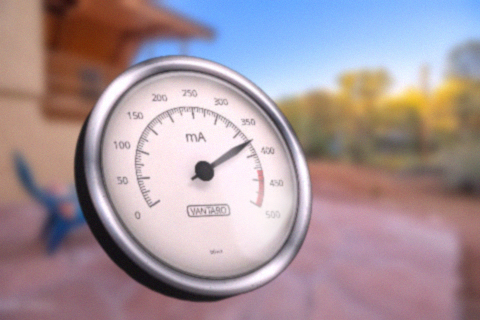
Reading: 375 (mA)
